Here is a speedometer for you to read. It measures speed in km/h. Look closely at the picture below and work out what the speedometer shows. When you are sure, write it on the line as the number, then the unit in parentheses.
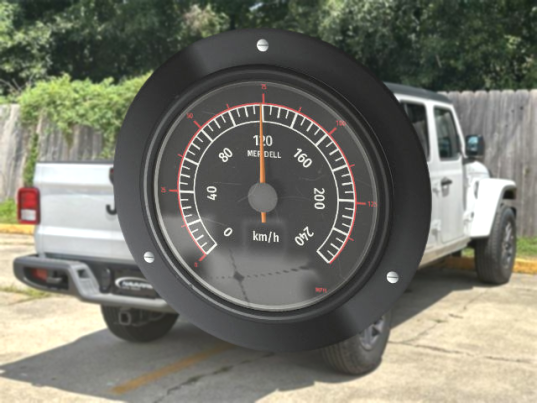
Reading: 120 (km/h)
